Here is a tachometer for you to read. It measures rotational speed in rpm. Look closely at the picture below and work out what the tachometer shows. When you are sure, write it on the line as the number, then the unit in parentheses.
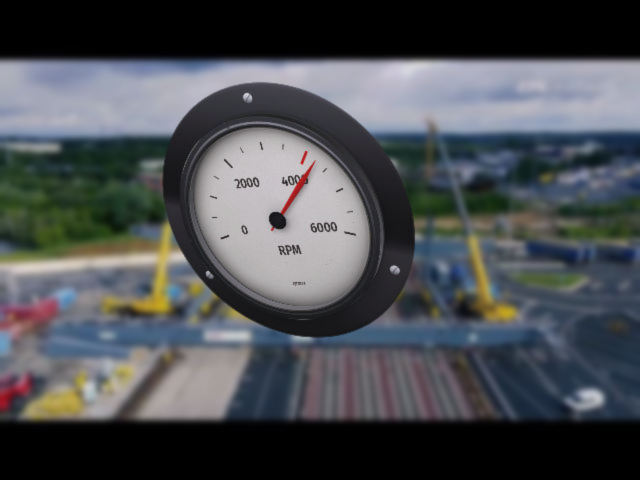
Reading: 4250 (rpm)
